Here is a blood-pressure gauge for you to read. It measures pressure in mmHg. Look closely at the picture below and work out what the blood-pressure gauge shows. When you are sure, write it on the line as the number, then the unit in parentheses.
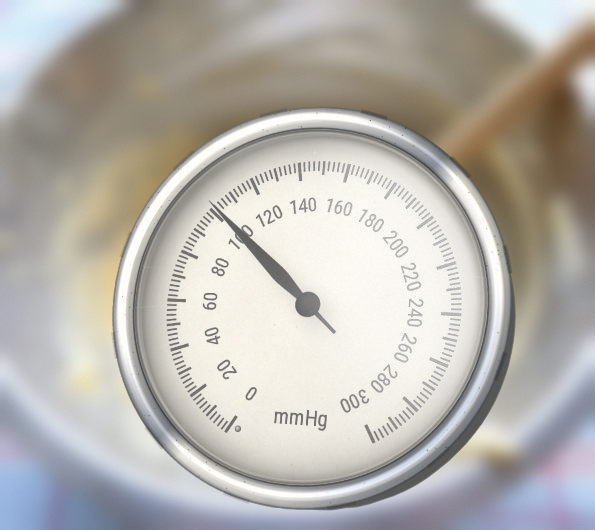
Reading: 102 (mmHg)
